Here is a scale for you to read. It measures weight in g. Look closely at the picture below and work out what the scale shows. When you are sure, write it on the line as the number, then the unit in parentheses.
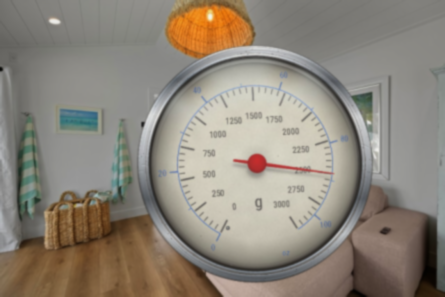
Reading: 2500 (g)
